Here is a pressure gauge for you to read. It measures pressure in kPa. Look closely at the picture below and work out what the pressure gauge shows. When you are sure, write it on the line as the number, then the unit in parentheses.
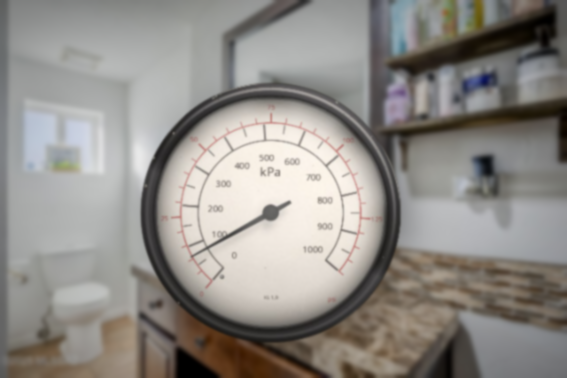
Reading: 75 (kPa)
